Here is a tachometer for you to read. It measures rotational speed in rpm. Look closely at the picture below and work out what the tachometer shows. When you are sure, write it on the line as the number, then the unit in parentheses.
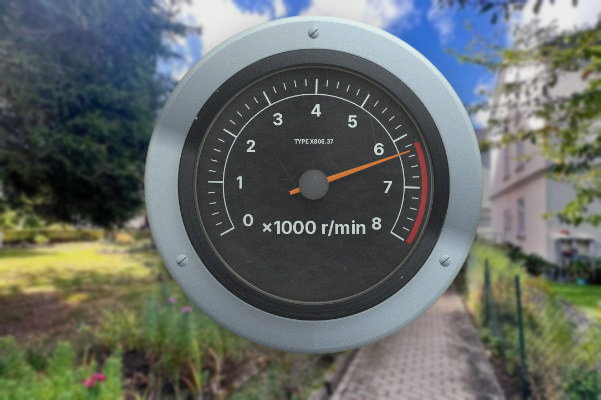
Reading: 6300 (rpm)
